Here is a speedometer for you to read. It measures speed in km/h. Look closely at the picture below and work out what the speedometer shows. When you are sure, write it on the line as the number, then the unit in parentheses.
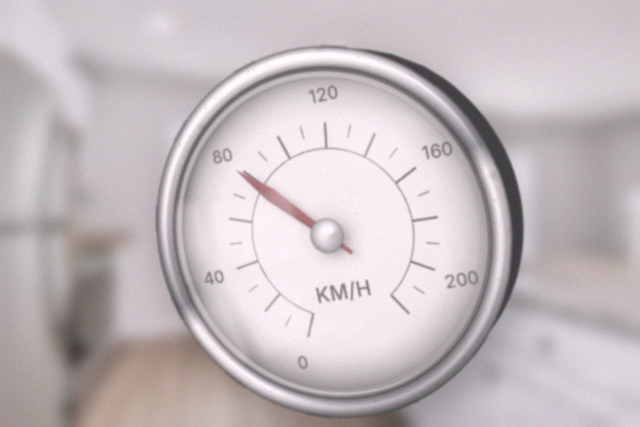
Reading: 80 (km/h)
